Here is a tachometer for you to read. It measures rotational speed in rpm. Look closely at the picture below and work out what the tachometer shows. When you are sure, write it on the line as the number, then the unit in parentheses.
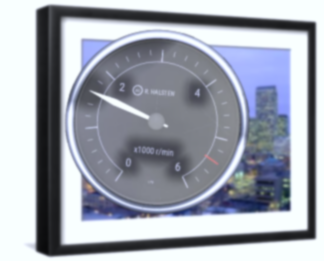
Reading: 1600 (rpm)
